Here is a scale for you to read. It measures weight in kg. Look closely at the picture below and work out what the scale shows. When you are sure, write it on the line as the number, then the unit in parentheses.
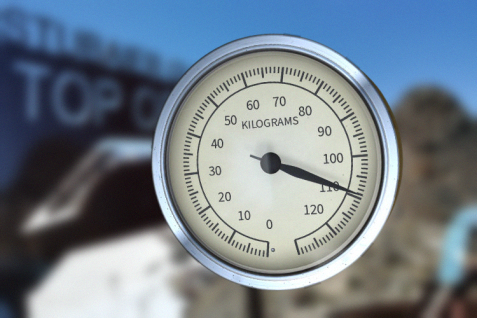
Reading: 109 (kg)
